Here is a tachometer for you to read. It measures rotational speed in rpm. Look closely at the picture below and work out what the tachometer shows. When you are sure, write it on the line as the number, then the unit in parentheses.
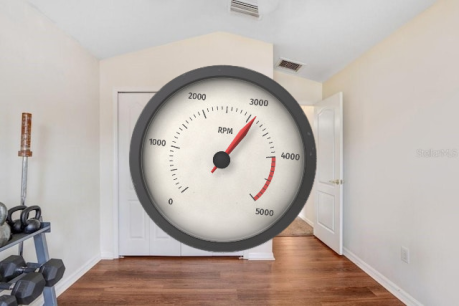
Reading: 3100 (rpm)
